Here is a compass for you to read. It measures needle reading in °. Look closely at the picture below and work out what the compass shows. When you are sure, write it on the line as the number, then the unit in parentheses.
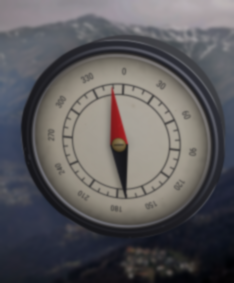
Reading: 350 (°)
